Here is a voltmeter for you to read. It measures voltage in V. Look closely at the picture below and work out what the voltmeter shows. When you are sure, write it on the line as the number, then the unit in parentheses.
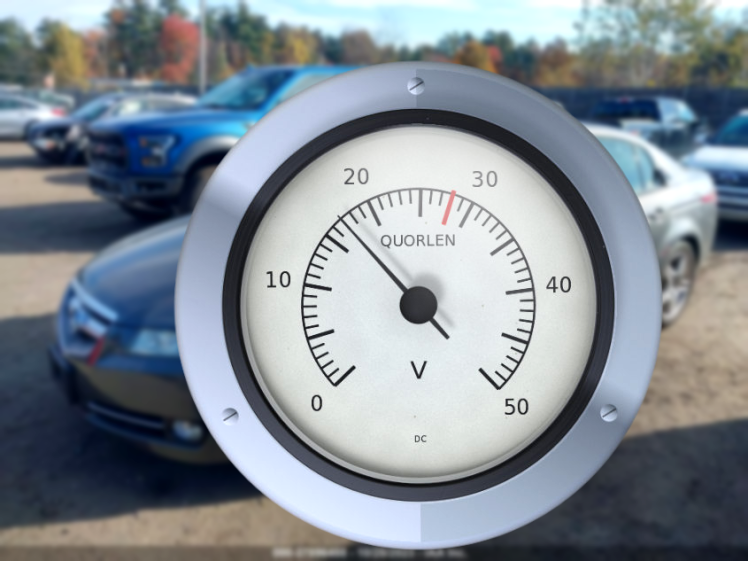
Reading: 17 (V)
